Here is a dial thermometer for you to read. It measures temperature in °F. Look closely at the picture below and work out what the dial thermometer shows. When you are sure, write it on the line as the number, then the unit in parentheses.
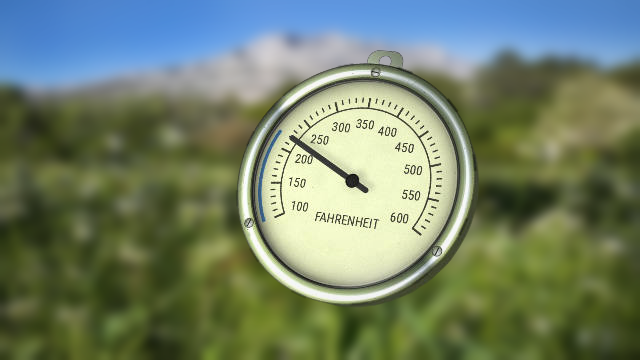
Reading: 220 (°F)
